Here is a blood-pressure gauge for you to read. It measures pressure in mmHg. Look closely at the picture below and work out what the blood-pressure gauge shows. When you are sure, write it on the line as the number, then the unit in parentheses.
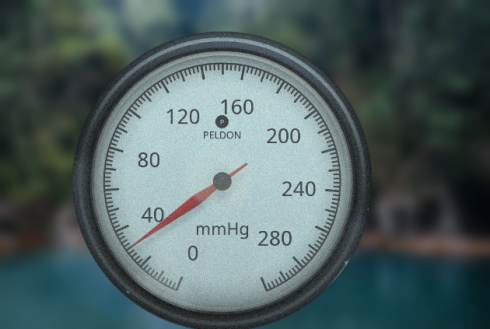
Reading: 30 (mmHg)
